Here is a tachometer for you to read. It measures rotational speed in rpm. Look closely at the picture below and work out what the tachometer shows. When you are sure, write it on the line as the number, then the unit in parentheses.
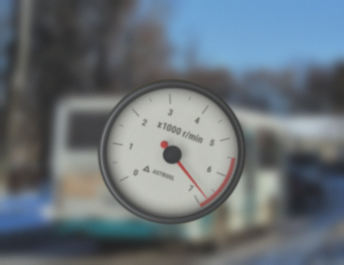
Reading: 6750 (rpm)
